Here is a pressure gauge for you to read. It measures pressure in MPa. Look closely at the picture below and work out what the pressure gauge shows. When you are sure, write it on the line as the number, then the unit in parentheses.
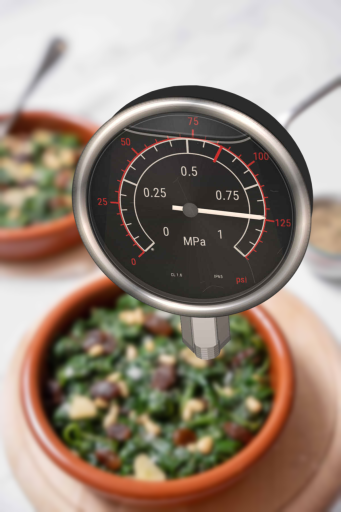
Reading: 0.85 (MPa)
